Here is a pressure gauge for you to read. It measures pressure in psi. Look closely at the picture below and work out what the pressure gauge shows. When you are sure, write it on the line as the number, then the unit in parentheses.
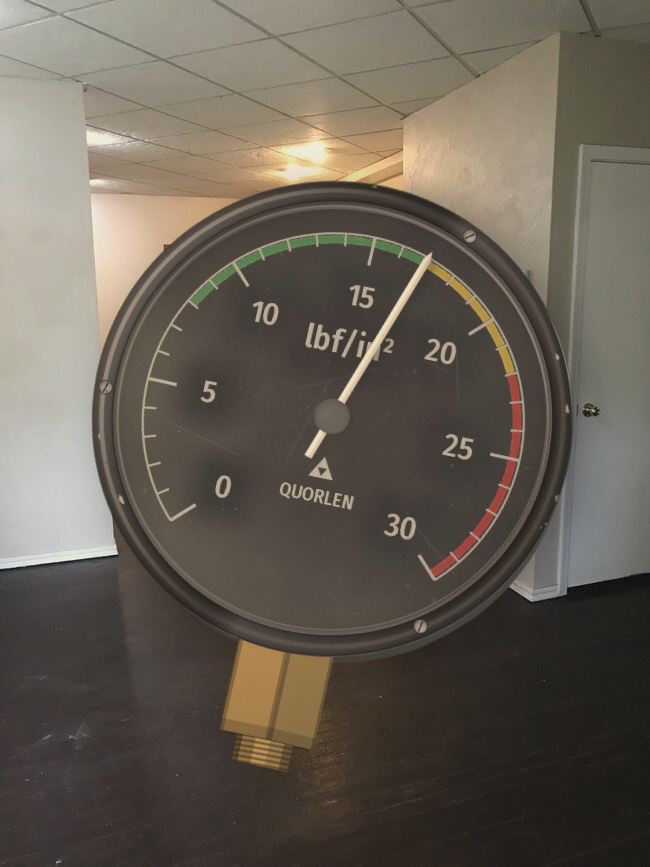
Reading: 17 (psi)
